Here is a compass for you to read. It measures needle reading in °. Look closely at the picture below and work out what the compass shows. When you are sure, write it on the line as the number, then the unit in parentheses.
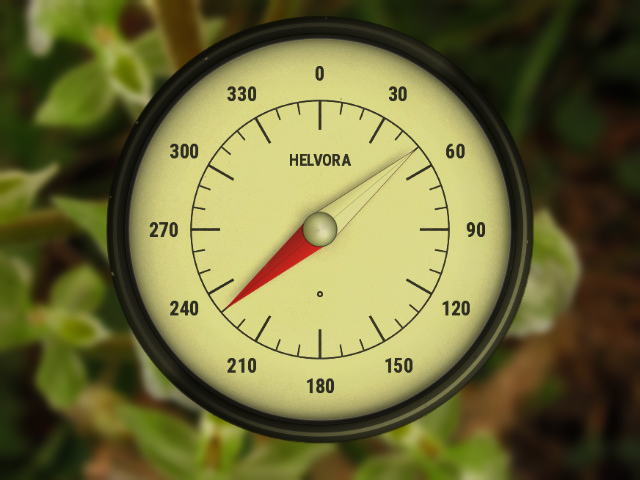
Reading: 230 (°)
